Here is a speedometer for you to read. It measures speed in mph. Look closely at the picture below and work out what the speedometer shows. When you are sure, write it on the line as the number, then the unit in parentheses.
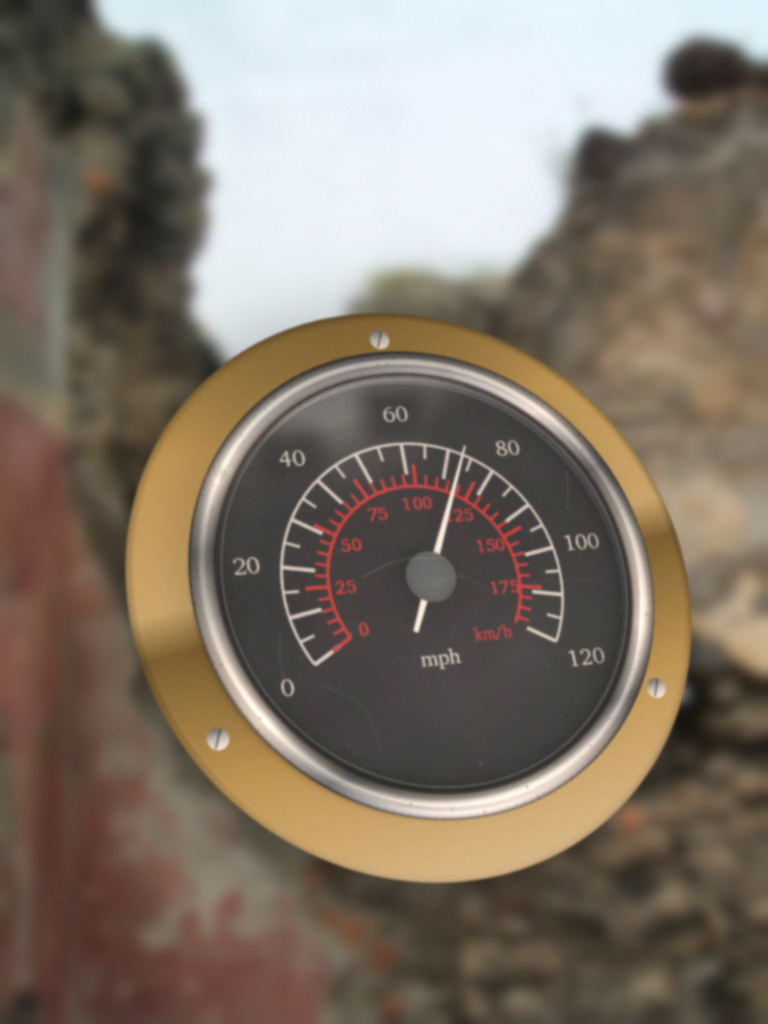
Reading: 72.5 (mph)
